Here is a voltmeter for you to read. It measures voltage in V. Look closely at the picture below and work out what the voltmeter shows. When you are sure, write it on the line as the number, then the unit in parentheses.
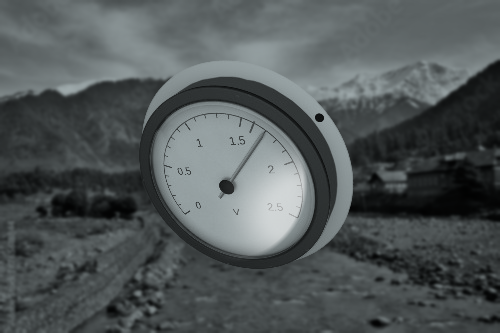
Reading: 1.7 (V)
